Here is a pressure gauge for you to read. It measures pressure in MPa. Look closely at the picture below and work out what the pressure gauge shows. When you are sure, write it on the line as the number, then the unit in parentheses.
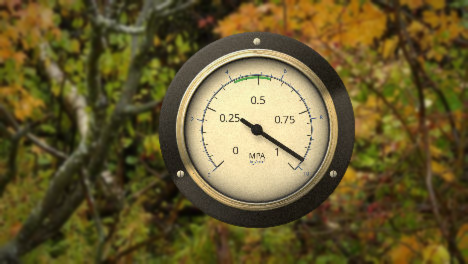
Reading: 0.95 (MPa)
